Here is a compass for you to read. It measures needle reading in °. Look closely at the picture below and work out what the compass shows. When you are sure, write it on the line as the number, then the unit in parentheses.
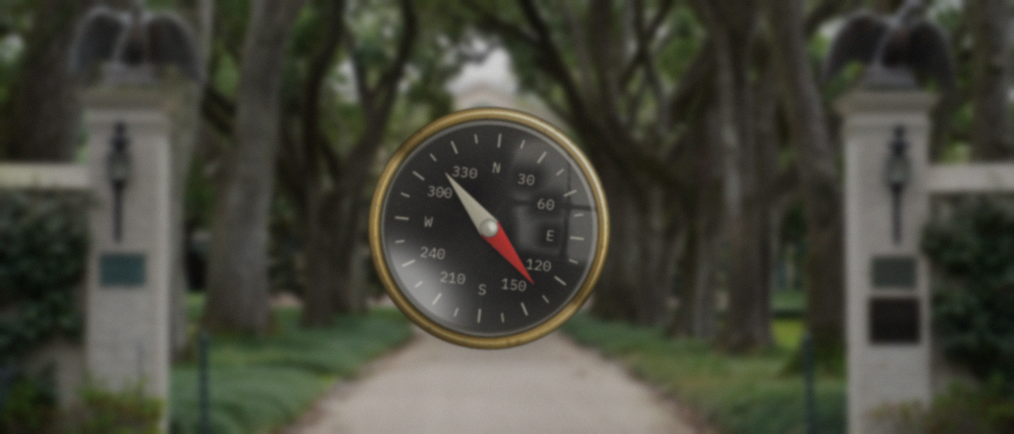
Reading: 135 (°)
